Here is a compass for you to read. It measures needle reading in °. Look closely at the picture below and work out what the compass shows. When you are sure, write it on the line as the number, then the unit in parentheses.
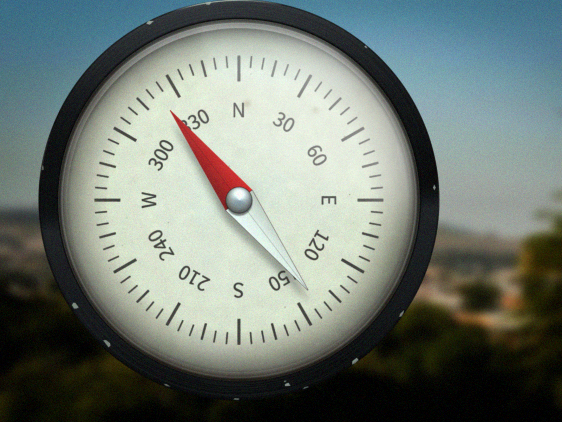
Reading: 322.5 (°)
